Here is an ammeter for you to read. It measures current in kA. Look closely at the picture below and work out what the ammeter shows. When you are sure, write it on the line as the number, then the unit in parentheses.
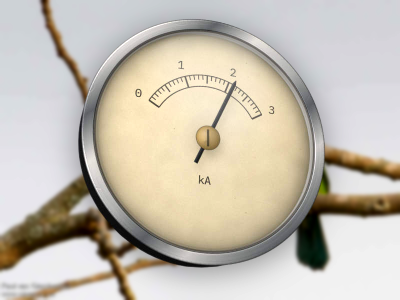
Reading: 2.1 (kA)
